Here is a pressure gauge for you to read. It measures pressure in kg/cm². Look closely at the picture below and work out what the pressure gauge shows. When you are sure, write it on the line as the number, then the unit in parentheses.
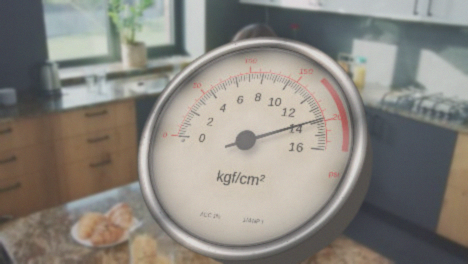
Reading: 14 (kg/cm²)
